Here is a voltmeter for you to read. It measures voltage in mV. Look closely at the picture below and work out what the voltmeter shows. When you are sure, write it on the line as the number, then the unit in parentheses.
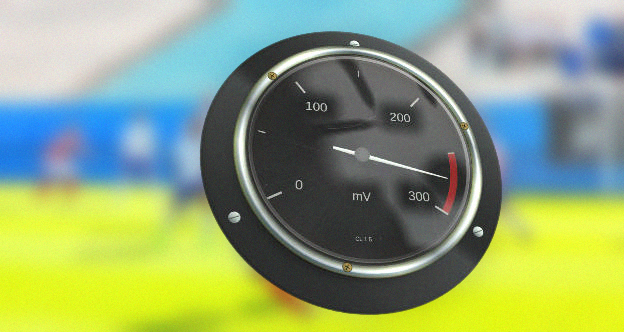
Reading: 275 (mV)
